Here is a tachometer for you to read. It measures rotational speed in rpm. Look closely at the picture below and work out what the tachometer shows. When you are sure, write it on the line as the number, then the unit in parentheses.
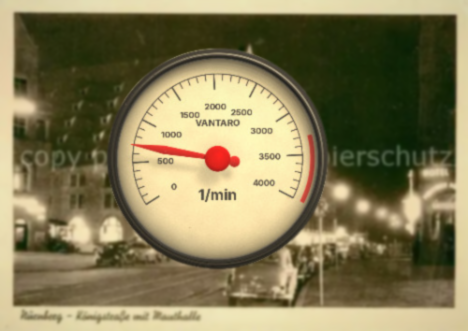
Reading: 700 (rpm)
